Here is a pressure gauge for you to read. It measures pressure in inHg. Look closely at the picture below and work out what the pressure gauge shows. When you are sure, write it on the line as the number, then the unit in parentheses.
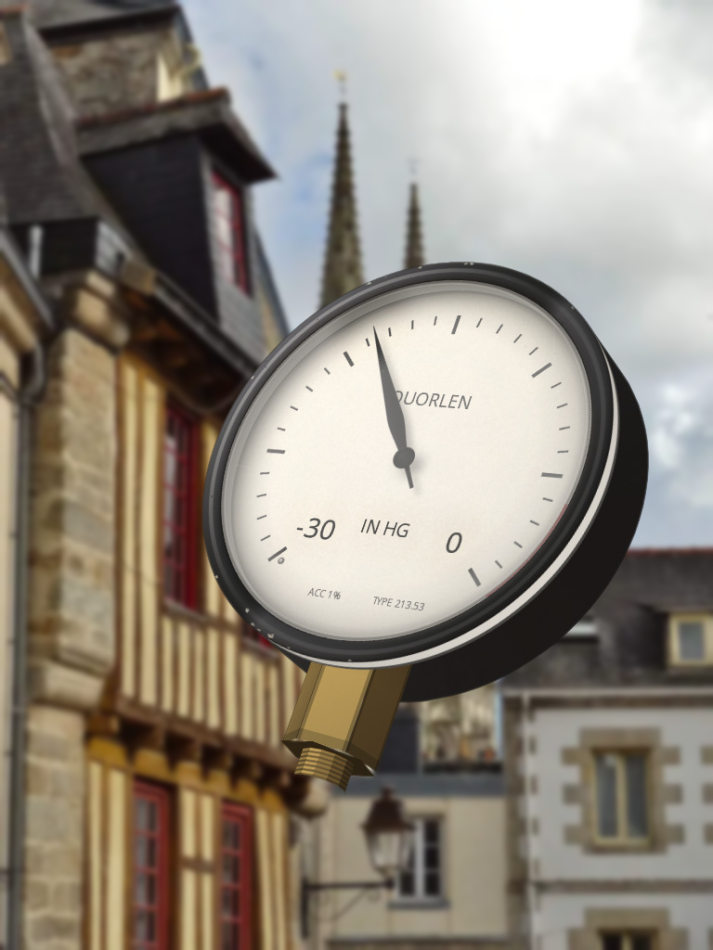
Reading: -18.5 (inHg)
